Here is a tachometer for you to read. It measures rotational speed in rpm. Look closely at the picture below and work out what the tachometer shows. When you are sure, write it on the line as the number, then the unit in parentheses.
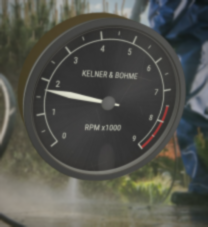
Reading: 1750 (rpm)
